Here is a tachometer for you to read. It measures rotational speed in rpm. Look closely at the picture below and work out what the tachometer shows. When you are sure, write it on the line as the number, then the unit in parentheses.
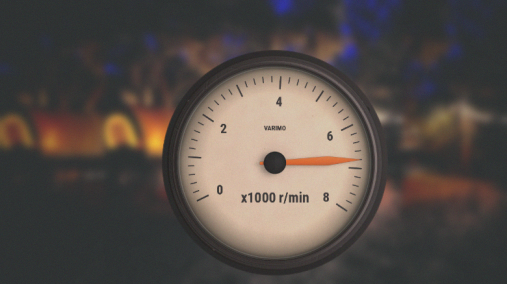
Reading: 6800 (rpm)
